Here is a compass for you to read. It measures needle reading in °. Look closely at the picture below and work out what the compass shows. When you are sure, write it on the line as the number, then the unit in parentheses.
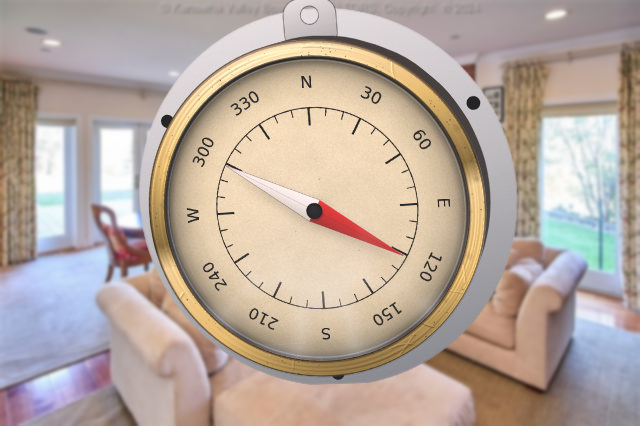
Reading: 120 (°)
